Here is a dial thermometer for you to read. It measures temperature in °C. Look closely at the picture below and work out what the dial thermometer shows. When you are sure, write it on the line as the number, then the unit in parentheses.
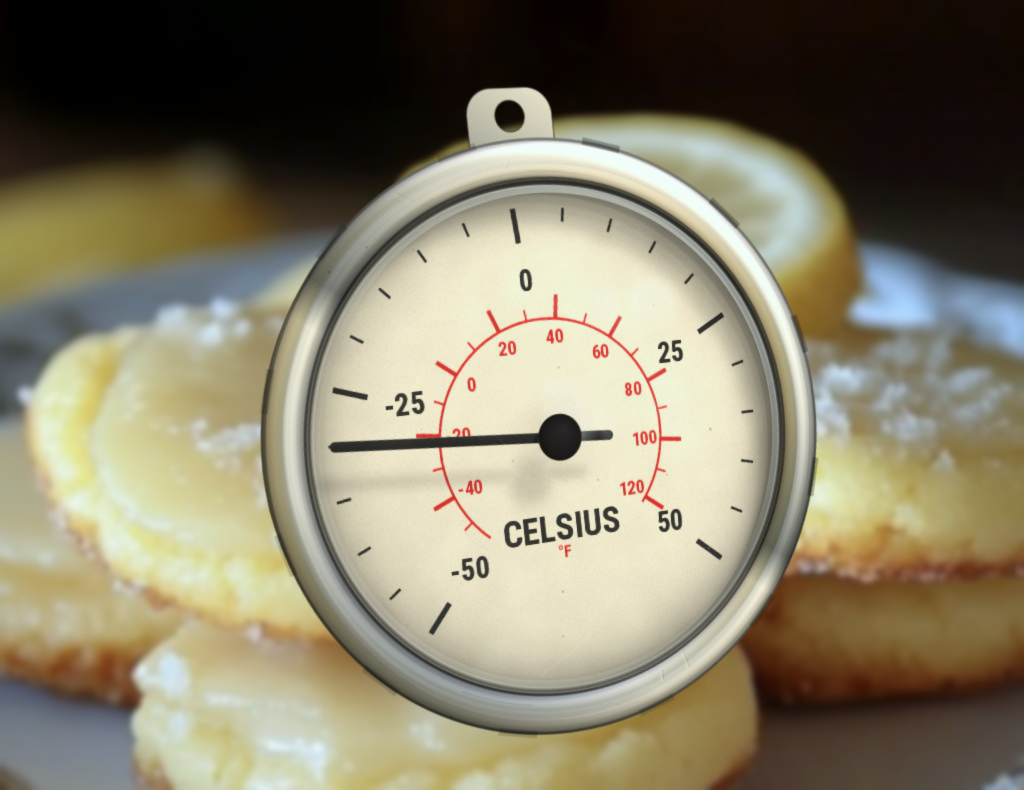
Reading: -30 (°C)
